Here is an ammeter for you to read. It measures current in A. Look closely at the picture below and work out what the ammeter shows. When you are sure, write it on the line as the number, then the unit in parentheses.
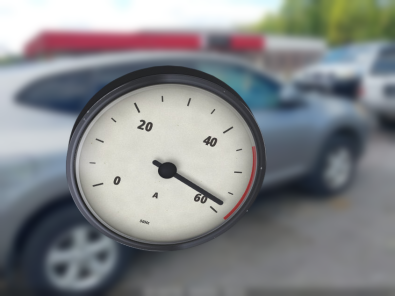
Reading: 57.5 (A)
